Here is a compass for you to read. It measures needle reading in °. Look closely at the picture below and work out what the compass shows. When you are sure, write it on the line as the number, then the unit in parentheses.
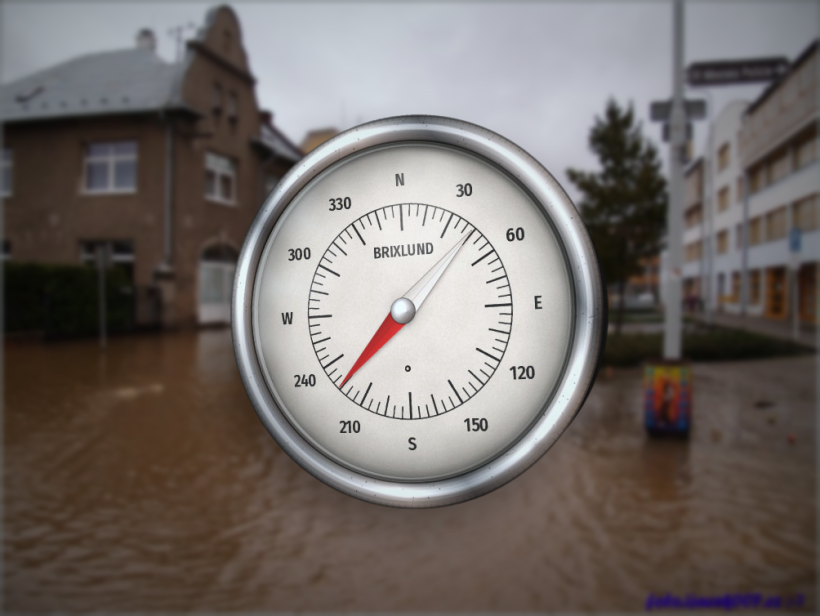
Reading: 225 (°)
